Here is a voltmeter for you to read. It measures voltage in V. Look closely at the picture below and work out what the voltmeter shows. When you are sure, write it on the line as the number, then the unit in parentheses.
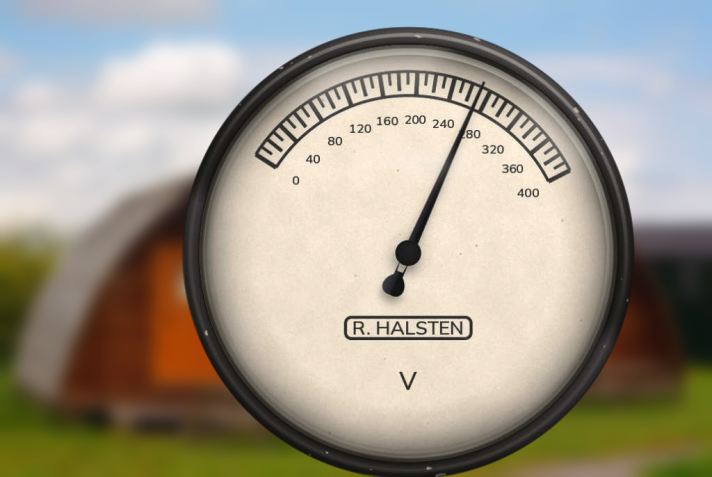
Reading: 270 (V)
